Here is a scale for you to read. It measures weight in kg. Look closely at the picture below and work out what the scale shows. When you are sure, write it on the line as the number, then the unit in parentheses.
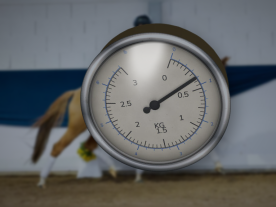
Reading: 0.35 (kg)
